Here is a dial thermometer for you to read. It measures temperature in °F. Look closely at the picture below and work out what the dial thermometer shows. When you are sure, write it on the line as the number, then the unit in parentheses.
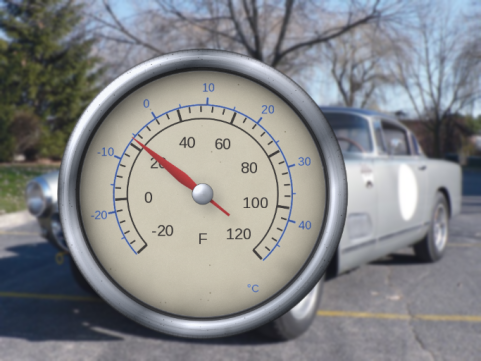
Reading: 22 (°F)
